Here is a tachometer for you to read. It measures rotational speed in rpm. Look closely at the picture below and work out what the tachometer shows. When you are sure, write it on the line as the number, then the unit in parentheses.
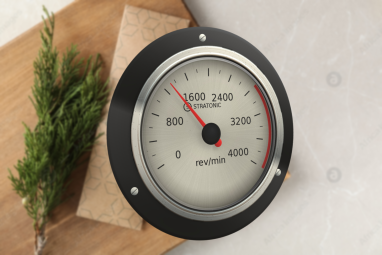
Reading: 1300 (rpm)
